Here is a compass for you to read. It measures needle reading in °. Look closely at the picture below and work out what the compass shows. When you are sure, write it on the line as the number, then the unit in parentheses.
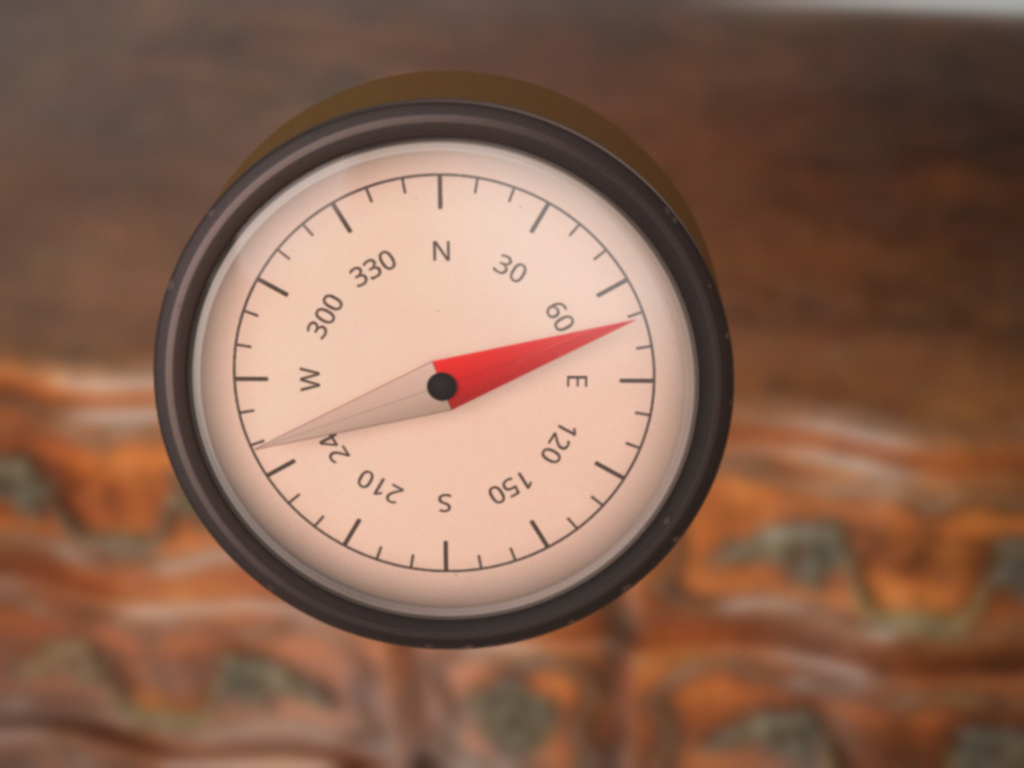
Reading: 70 (°)
